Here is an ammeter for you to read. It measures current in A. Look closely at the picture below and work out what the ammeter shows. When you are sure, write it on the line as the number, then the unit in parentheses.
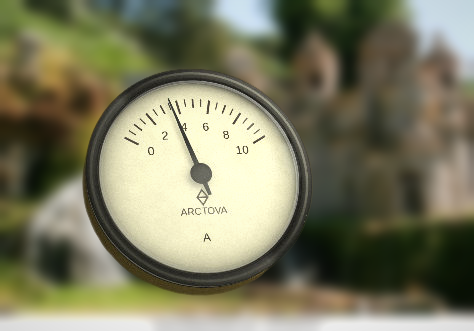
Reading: 3.5 (A)
